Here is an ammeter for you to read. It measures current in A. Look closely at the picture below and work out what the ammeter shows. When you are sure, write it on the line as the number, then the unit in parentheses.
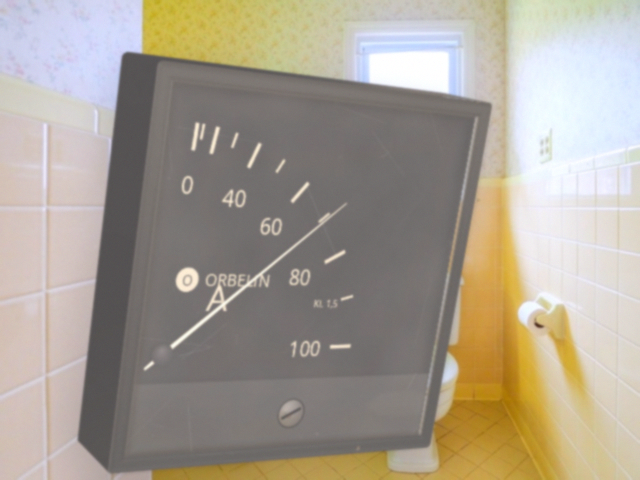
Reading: 70 (A)
